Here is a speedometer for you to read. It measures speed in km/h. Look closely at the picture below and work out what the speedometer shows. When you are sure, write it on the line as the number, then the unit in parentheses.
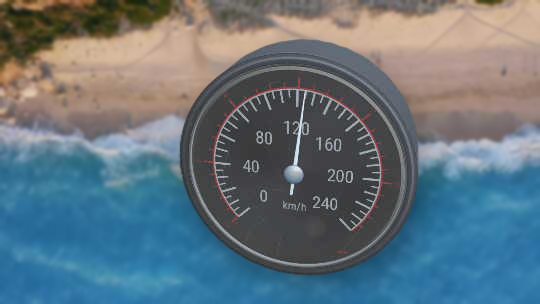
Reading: 125 (km/h)
